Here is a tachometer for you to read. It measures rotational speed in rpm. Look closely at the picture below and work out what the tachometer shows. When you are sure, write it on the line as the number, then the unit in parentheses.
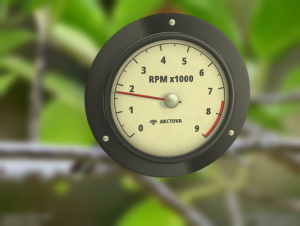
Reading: 1750 (rpm)
